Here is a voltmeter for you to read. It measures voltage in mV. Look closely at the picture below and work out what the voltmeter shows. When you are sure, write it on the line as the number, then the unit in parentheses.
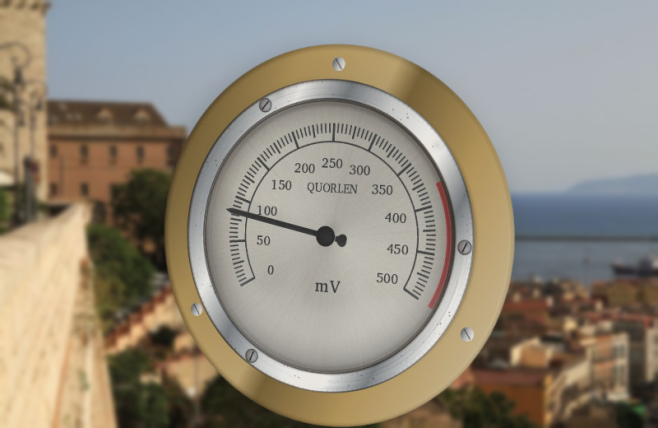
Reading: 85 (mV)
